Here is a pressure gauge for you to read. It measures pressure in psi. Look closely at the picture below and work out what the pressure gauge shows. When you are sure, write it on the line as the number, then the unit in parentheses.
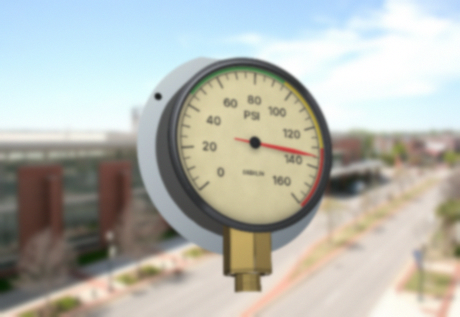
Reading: 135 (psi)
